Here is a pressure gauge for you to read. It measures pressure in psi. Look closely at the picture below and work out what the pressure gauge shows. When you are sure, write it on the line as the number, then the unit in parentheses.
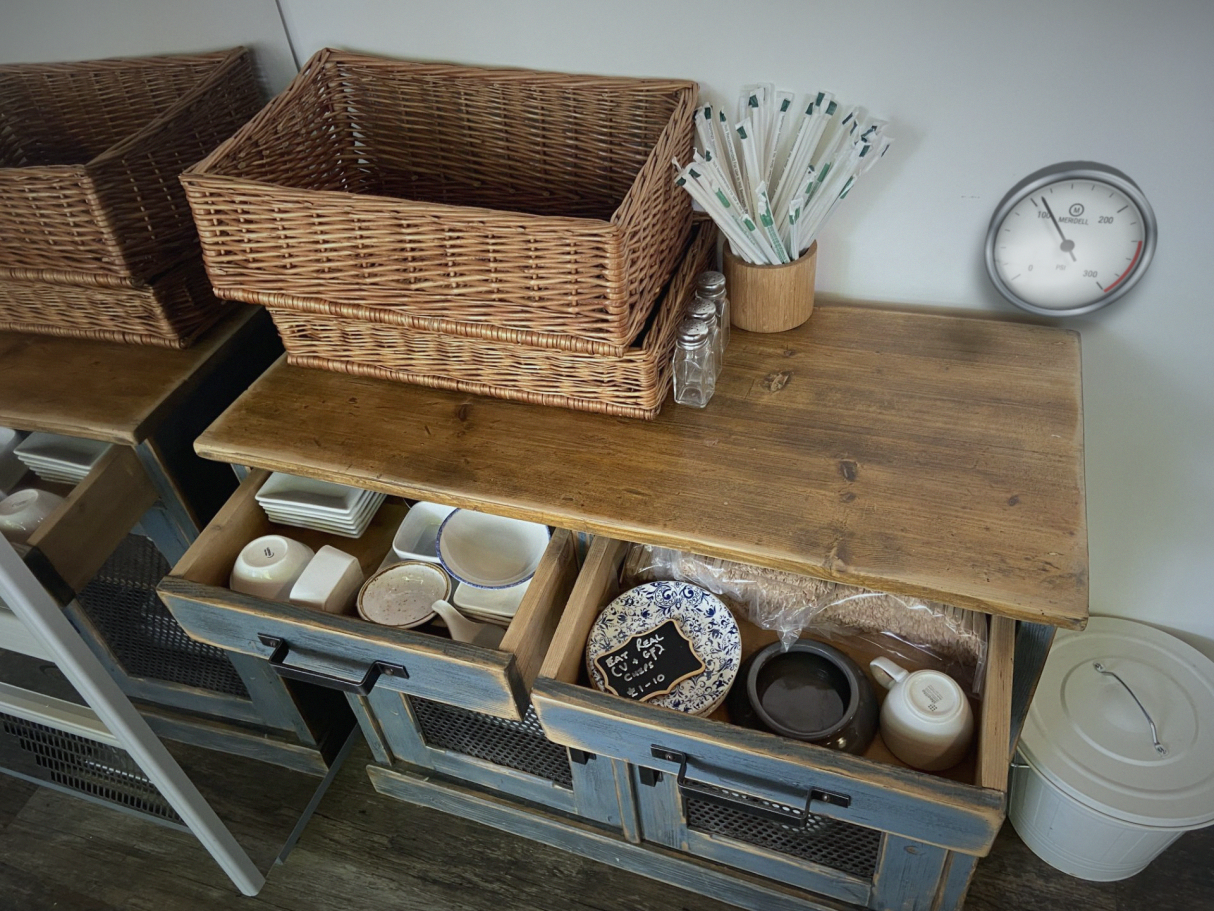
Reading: 110 (psi)
